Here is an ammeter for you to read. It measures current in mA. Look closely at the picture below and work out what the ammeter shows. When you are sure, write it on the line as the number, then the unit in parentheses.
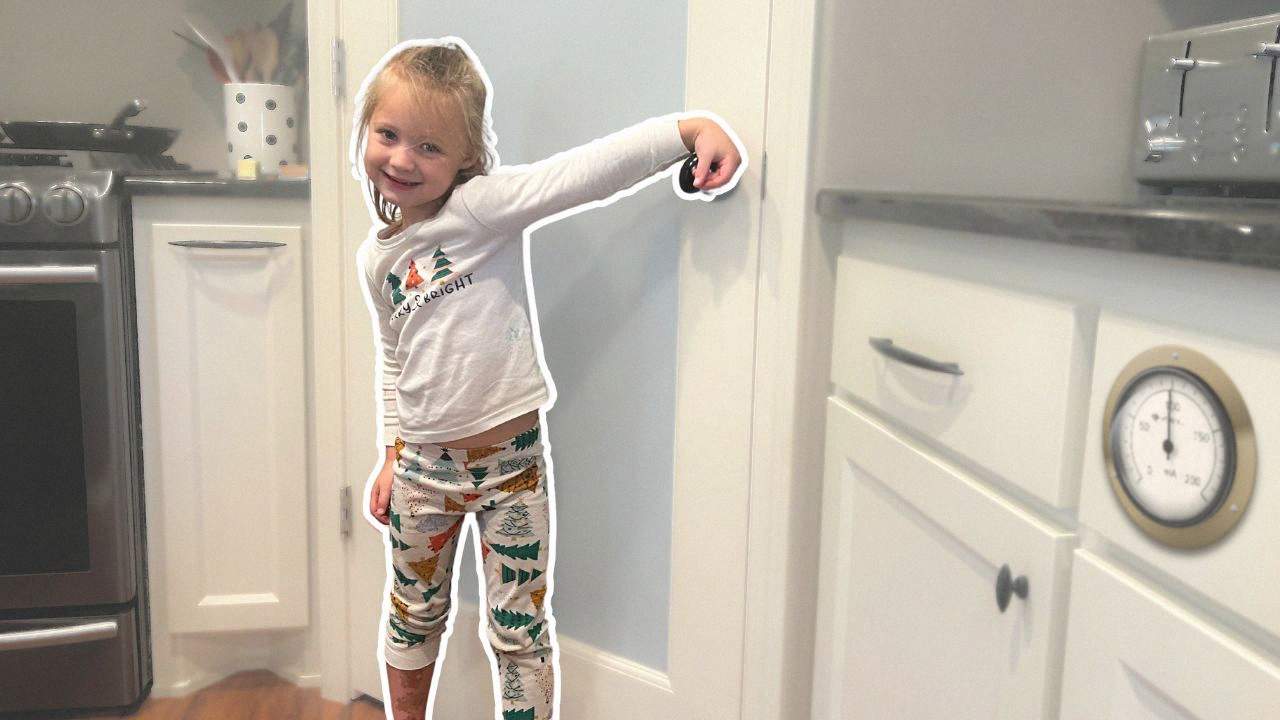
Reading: 100 (mA)
